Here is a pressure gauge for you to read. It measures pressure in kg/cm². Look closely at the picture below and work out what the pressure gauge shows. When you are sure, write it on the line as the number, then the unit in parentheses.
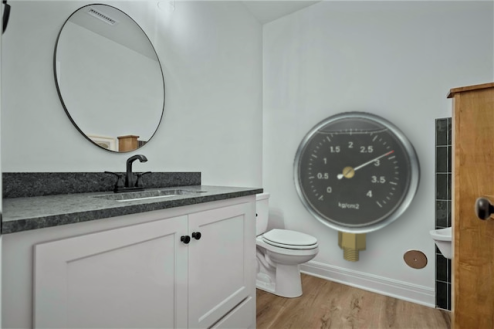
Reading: 2.9 (kg/cm²)
